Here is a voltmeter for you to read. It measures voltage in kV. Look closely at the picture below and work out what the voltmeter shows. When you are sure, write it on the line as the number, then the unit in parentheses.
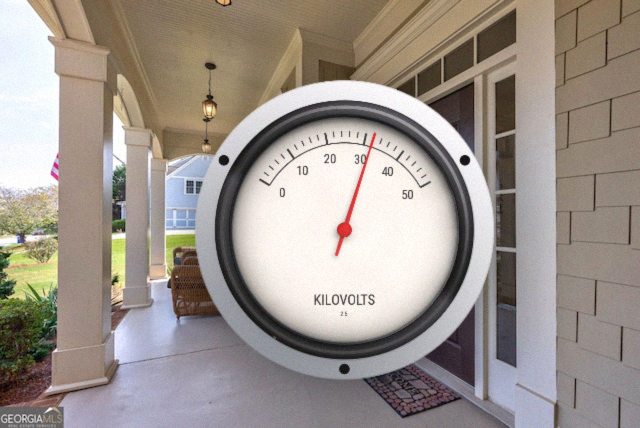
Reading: 32 (kV)
